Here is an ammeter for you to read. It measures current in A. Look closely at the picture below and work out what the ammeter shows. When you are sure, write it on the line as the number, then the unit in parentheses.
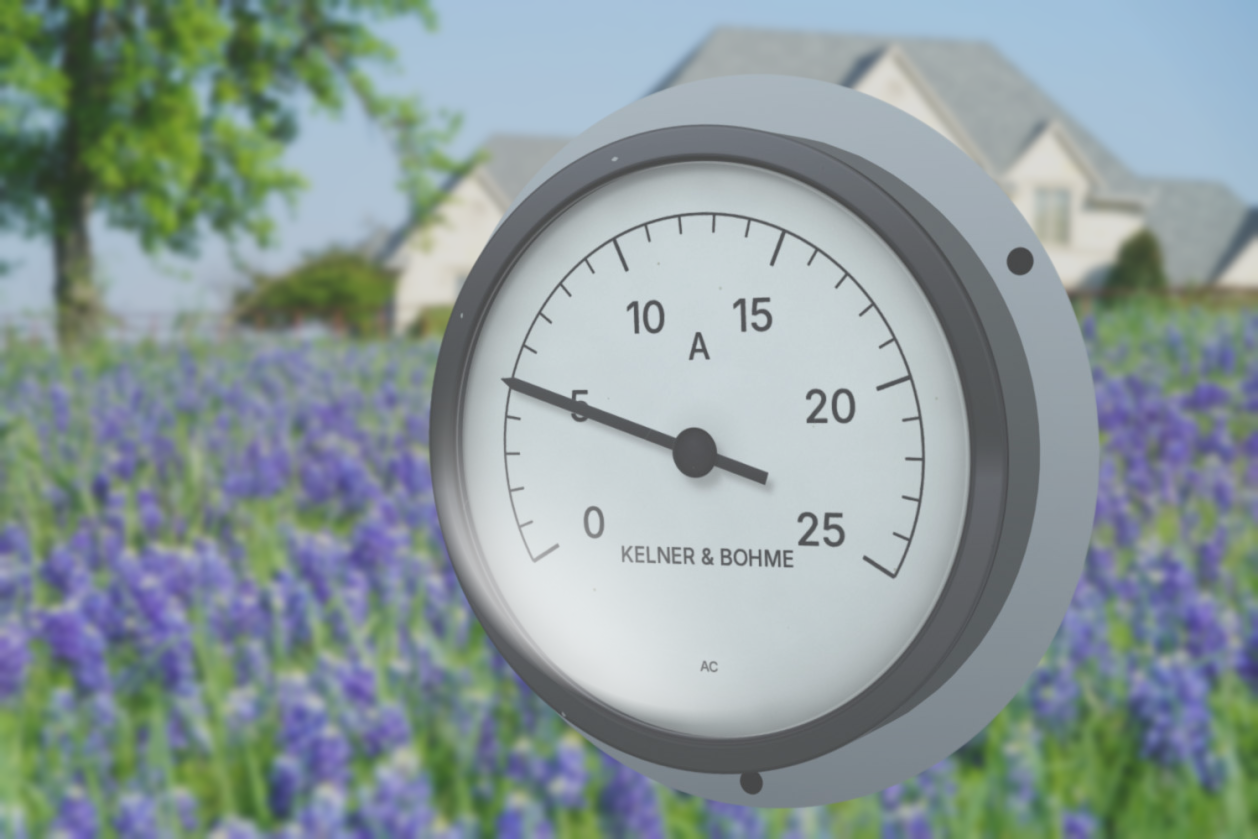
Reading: 5 (A)
